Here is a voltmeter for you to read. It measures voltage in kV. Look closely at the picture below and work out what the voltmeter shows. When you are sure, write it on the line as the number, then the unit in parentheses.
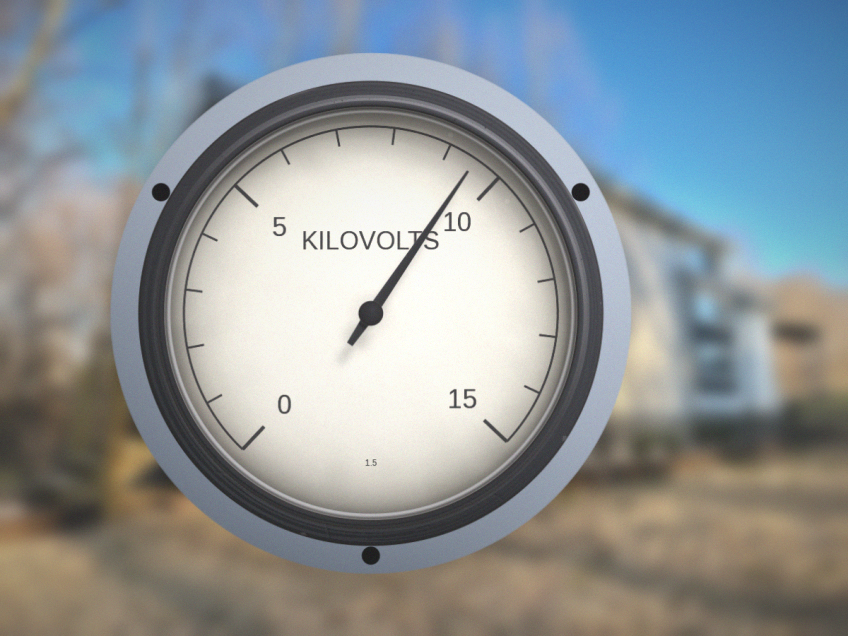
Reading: 9.5 (kV)
